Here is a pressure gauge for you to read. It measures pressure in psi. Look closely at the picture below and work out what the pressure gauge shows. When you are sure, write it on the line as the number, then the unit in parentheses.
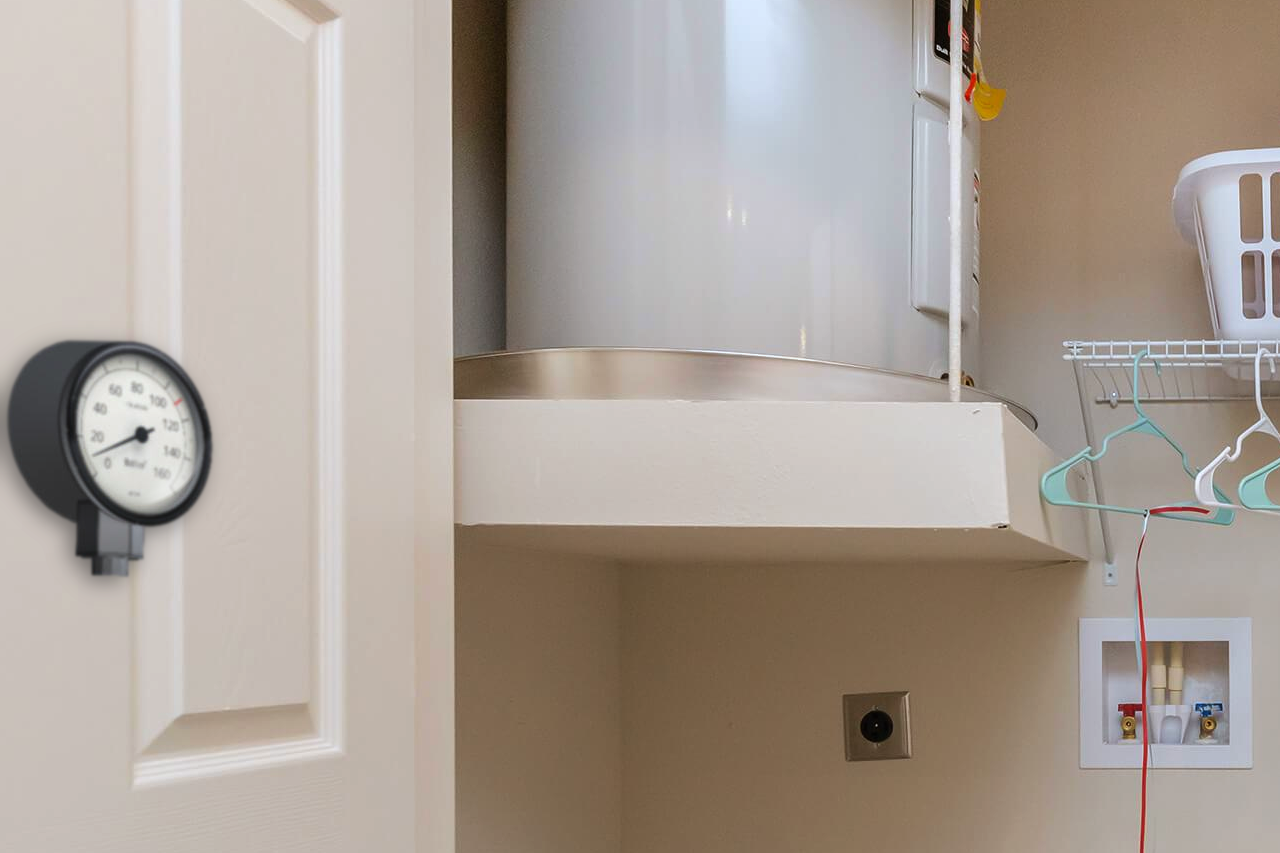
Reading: 10 (psi)
